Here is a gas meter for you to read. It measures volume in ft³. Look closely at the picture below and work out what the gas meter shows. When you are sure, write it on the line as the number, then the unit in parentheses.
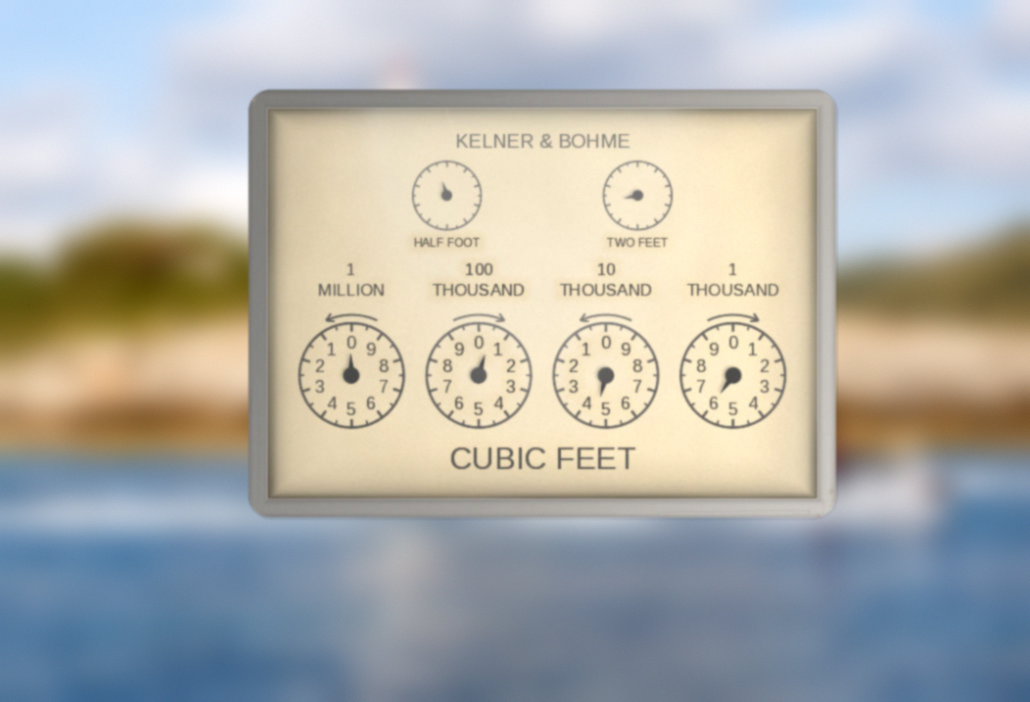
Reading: 4600 (ft³)
